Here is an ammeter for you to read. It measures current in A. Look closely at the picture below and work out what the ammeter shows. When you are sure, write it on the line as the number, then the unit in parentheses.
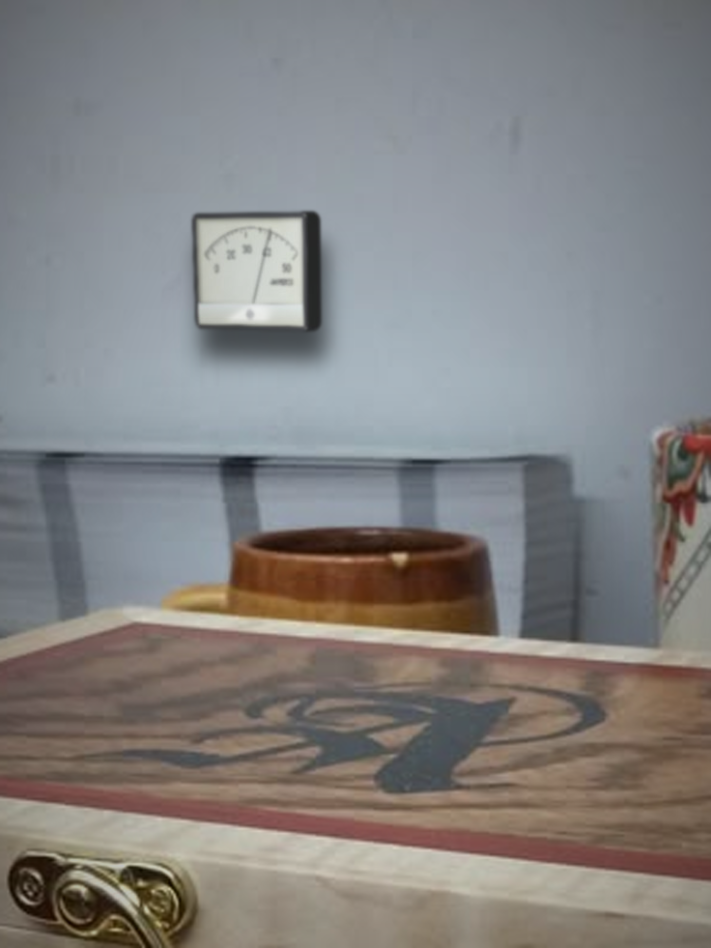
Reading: 40 (A)
